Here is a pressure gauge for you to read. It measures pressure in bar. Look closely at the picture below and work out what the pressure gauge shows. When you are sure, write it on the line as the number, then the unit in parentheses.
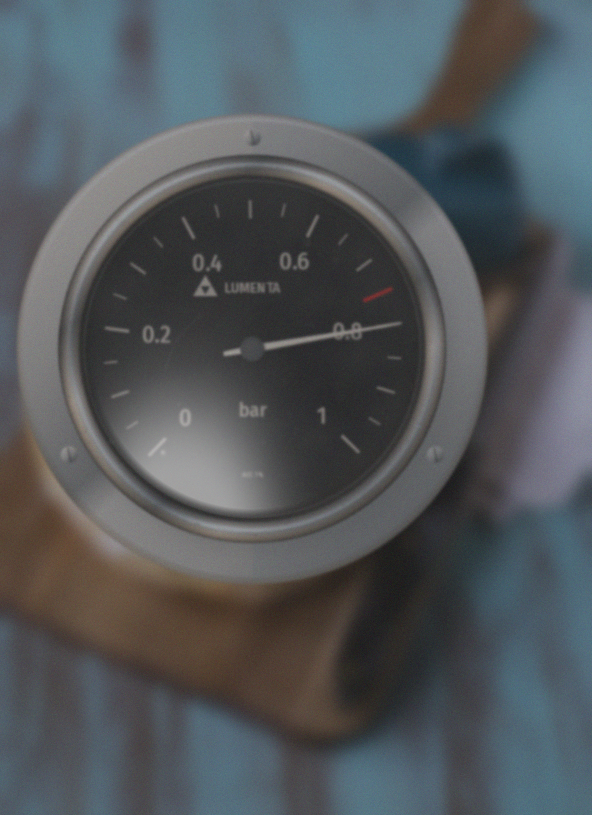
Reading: 0.8 (bar)
